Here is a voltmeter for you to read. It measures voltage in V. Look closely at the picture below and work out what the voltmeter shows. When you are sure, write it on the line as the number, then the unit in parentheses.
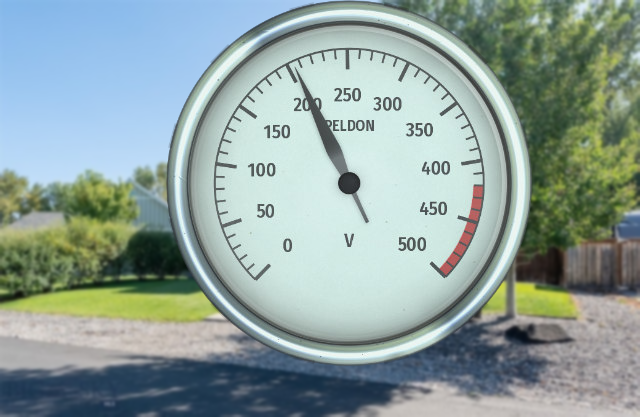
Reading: 205 (V)
